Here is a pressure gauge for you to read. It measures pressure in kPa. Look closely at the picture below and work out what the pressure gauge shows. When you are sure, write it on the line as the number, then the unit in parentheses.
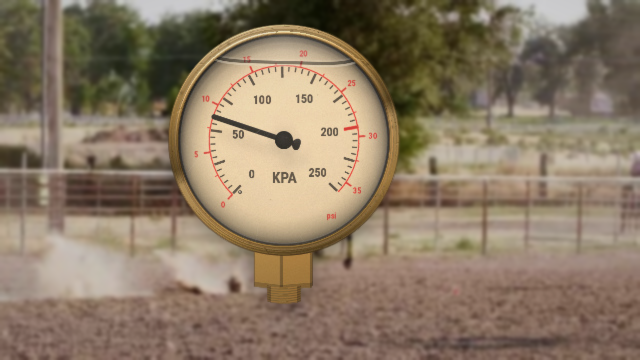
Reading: 60 (kPa)
